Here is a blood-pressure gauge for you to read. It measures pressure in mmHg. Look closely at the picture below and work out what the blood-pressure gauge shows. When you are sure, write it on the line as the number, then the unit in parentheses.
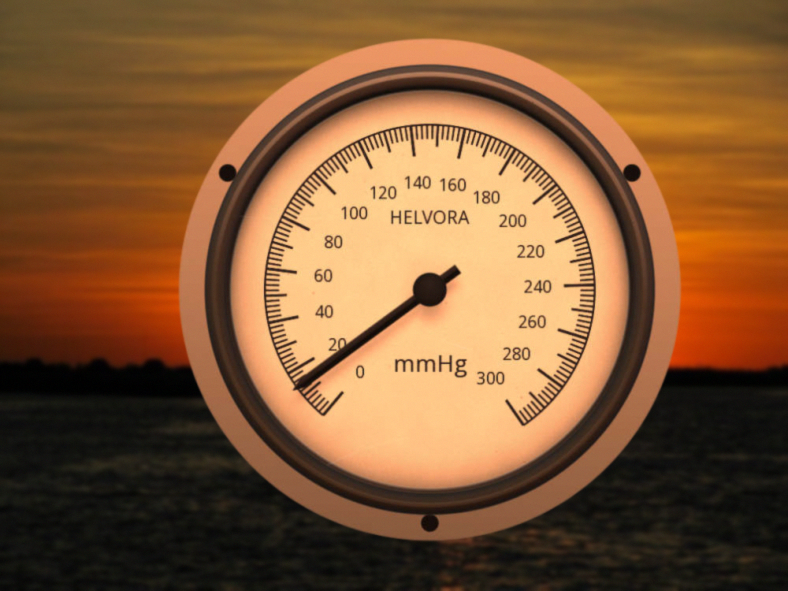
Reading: 14 (mmHg)
